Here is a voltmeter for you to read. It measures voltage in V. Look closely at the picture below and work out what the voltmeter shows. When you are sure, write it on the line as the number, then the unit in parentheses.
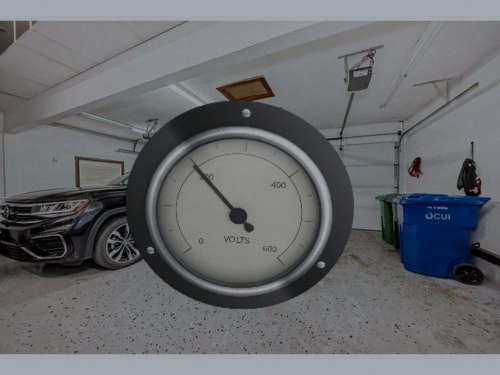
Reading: 200 (V)
